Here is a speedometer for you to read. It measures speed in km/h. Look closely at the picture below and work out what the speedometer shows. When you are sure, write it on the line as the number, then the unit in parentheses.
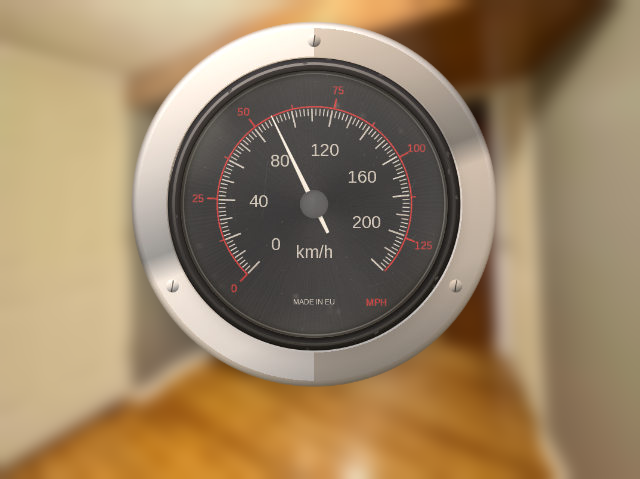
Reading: 90 (km/h)
